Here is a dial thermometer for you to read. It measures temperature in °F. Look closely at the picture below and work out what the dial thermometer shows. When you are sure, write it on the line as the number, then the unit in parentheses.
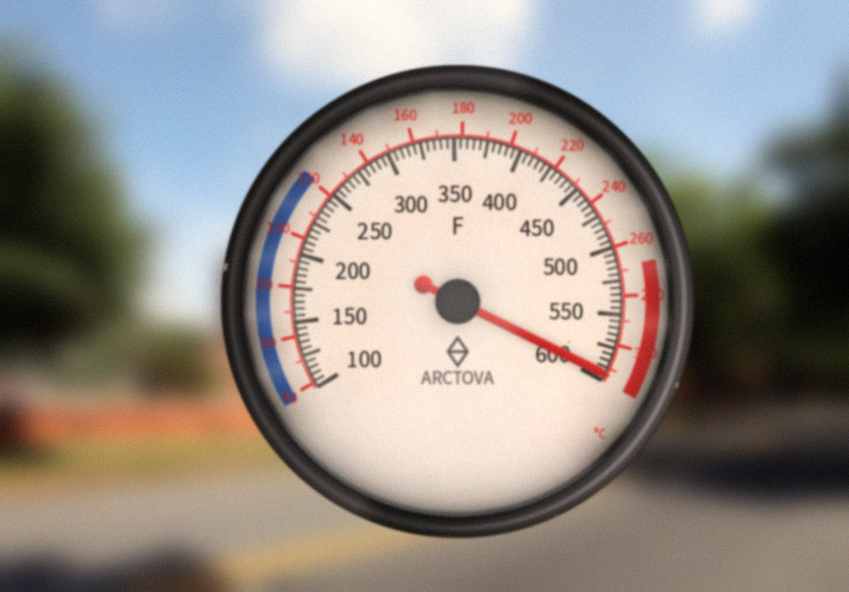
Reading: 595 (°F)
